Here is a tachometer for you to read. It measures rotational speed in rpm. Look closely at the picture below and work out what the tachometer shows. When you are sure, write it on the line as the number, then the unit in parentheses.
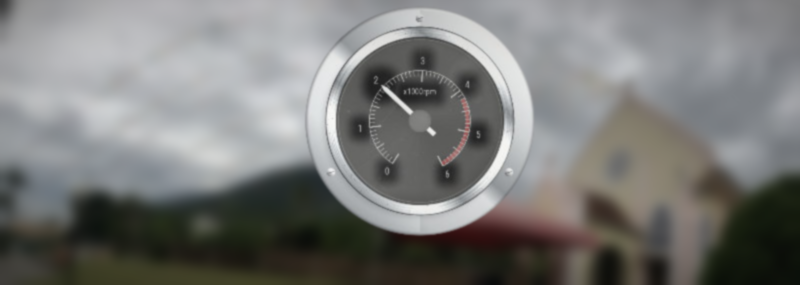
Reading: 2000 (rpm)
